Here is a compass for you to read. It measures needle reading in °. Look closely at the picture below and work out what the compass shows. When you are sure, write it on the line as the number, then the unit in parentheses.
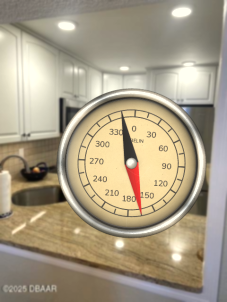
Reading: 165 (°)
